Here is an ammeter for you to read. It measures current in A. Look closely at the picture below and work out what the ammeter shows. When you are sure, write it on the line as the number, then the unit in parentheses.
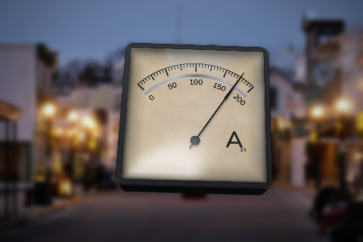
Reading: 175 (A)
